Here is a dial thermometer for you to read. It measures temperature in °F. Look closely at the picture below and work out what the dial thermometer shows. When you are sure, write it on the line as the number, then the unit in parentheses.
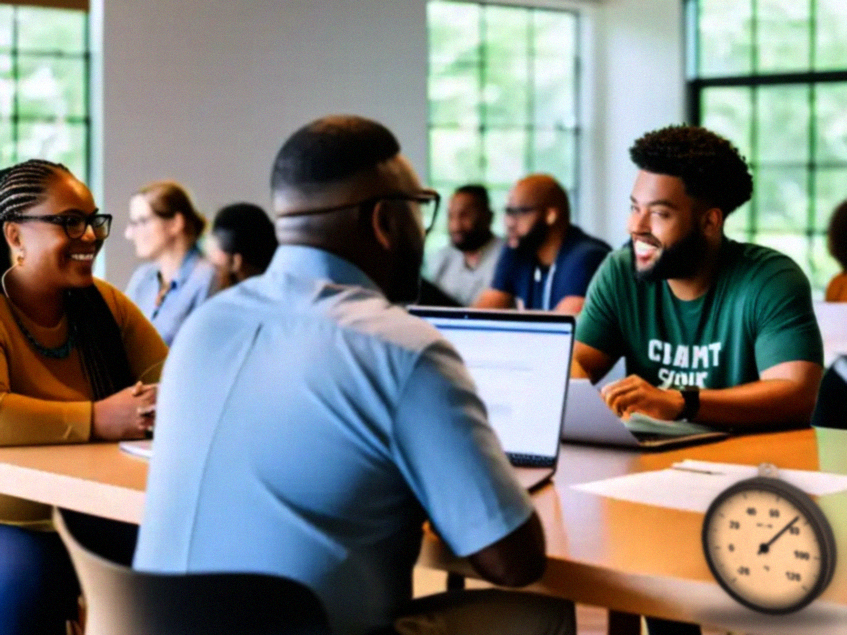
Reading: 75 (°F)
